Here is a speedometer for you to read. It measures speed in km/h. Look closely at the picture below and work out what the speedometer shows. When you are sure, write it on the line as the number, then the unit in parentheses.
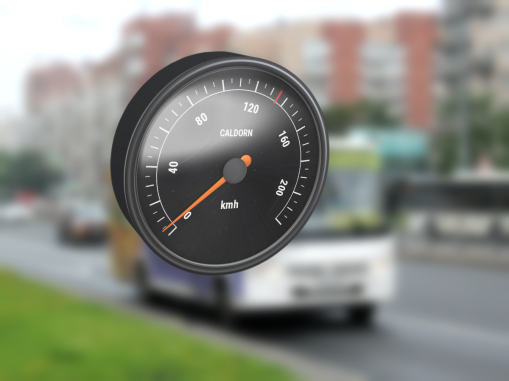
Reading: 5 (km/h)
